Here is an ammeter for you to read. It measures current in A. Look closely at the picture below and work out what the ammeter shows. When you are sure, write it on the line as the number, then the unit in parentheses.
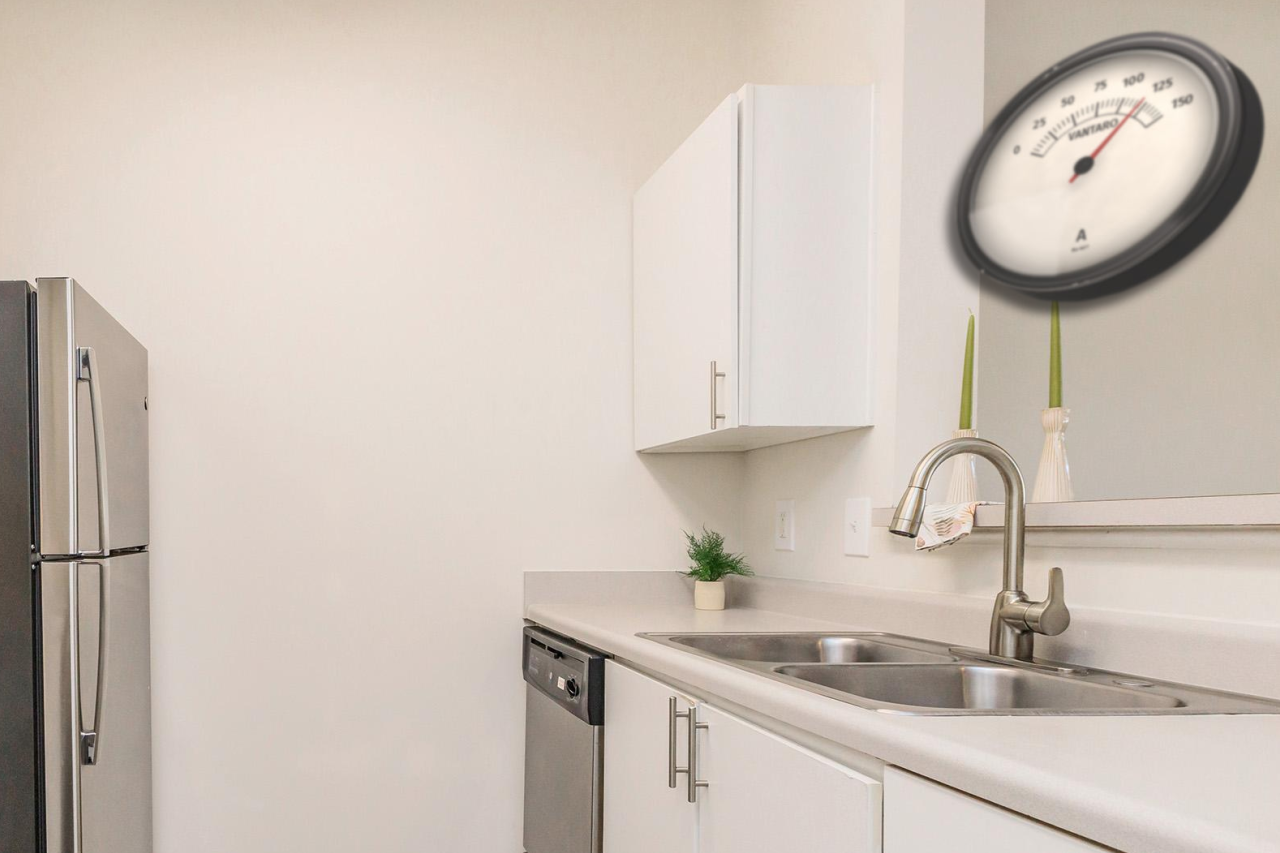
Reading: 125 (A)
